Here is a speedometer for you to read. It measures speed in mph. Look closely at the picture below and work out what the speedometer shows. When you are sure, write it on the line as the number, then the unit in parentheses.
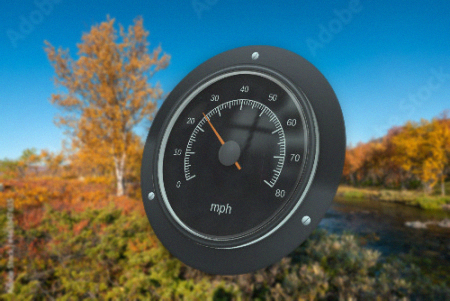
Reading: 25 (mph)
